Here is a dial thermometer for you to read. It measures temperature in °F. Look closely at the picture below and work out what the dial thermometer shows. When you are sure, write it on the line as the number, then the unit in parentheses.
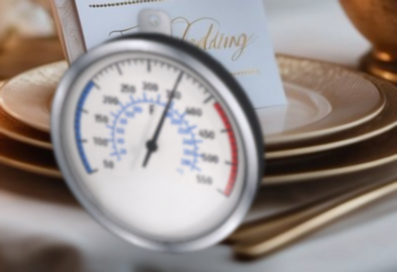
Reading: 350 (°F)
